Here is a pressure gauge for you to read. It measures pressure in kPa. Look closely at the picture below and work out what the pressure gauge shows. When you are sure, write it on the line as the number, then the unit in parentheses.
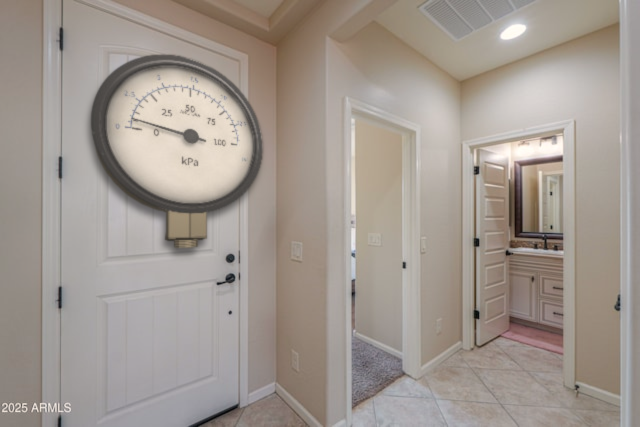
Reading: 5 (kPa)
